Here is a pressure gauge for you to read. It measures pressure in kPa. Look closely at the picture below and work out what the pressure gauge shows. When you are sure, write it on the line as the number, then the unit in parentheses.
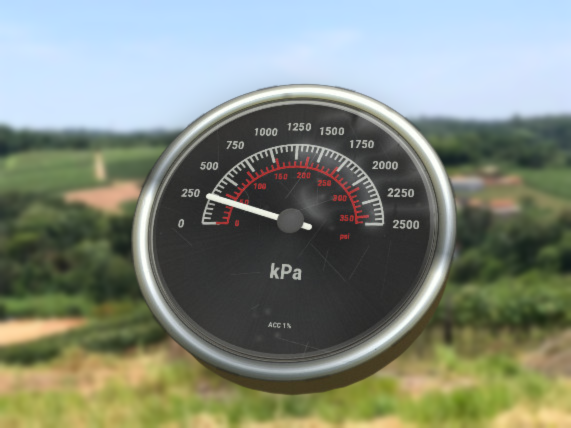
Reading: 250 (kPa)
